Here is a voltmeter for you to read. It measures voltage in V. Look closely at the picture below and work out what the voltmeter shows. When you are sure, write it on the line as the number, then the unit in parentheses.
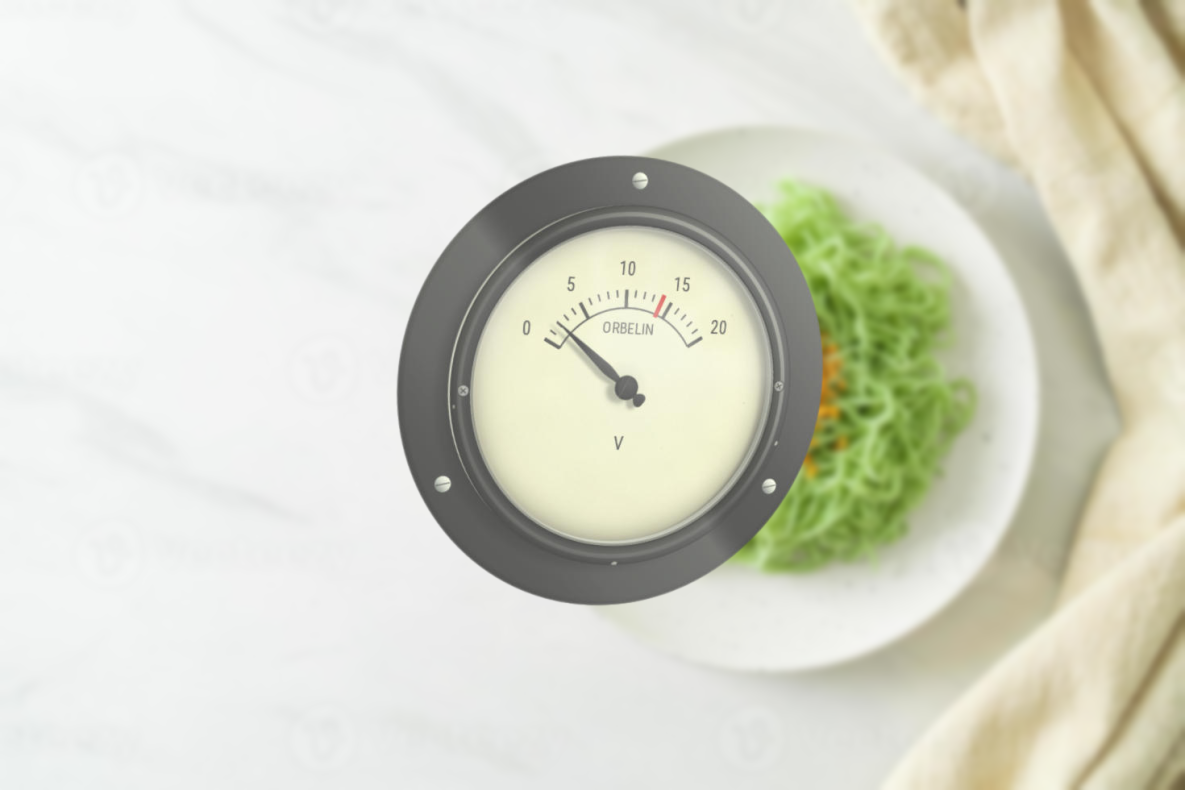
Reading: 2 (V)
